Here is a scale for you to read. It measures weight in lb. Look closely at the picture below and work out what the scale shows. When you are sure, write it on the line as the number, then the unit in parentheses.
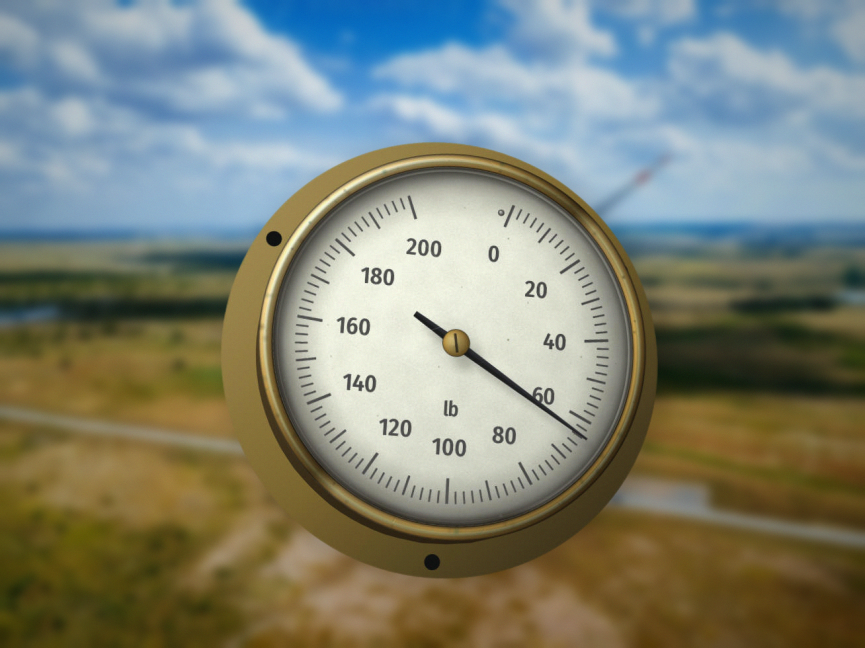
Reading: 64 (lb)
